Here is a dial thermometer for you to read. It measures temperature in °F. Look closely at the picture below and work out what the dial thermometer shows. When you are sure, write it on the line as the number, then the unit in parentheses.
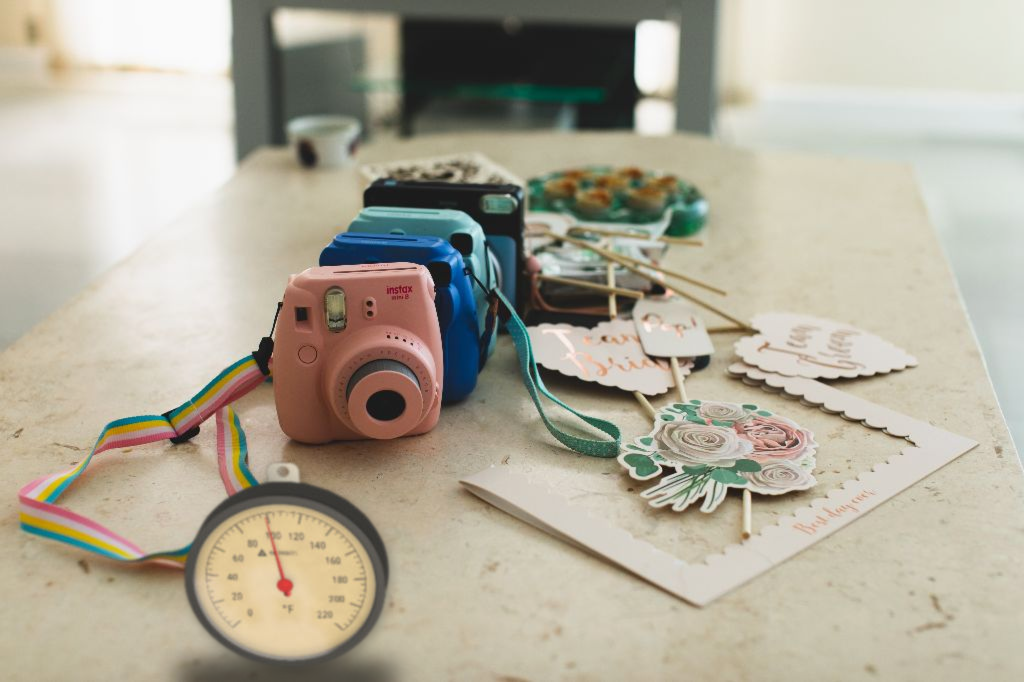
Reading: 100 (°F)
